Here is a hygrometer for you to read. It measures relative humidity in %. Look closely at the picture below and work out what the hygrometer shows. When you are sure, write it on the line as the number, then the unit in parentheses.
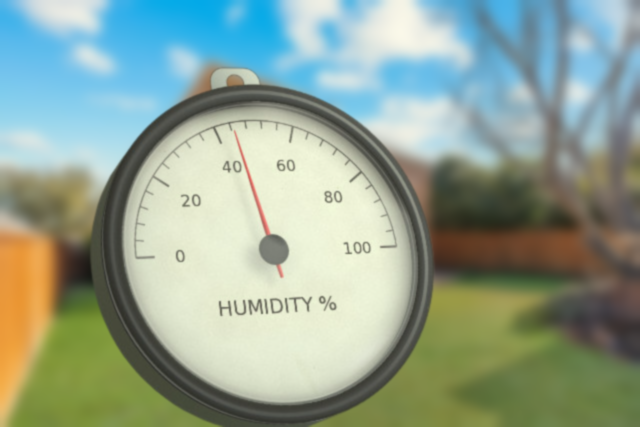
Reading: 44 (%)
